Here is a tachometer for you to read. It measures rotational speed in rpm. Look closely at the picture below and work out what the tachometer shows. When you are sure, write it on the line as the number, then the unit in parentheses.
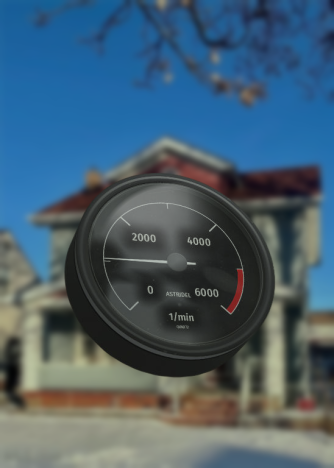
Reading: 1000 (rpm)
